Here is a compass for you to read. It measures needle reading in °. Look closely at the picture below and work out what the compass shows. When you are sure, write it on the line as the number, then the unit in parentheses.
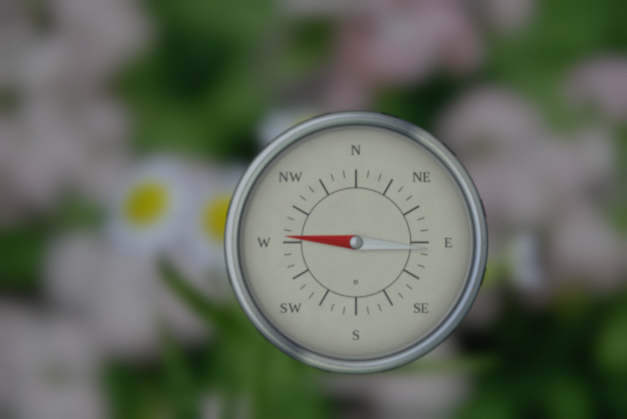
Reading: 275 (°)
